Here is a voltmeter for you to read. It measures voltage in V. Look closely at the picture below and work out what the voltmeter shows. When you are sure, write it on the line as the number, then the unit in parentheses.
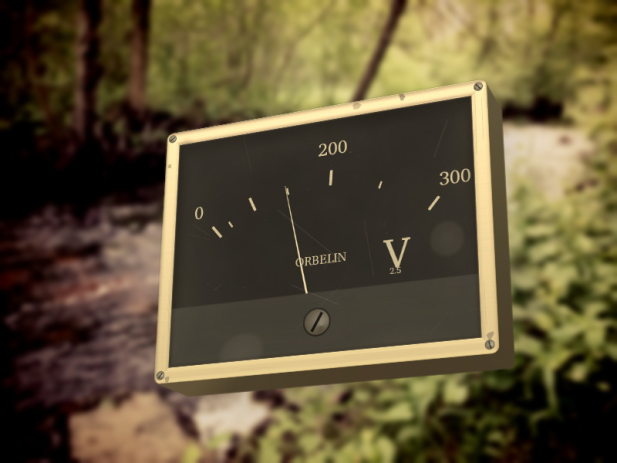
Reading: 150 (V)
